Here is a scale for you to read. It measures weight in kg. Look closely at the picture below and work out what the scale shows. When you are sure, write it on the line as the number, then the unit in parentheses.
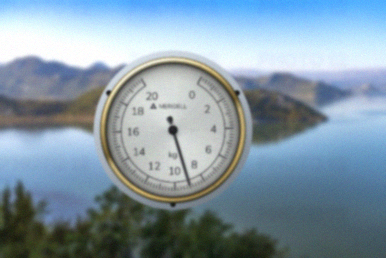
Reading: 9 (kg)
